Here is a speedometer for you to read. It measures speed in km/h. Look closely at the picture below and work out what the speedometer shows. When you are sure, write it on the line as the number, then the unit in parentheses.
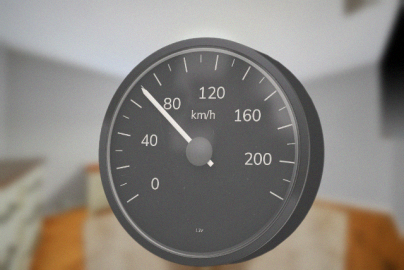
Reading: 70 (km/h)
